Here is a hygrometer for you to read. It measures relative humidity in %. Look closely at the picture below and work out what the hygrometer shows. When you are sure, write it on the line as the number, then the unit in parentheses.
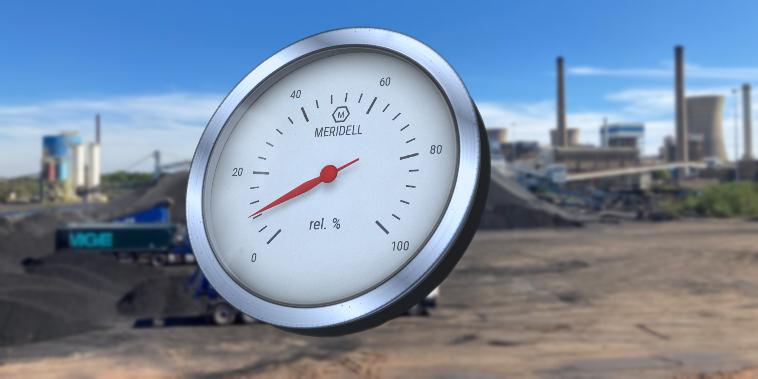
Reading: 8 (%)
